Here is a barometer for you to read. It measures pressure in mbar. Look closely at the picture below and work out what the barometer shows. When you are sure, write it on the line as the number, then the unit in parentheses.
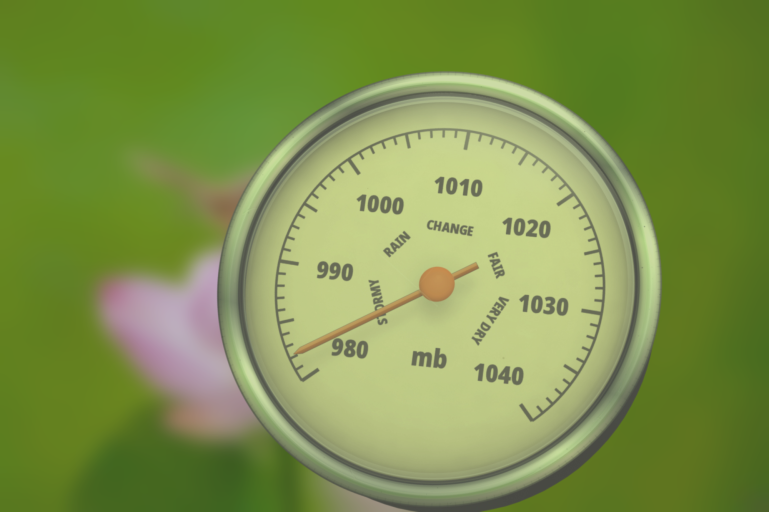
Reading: 982 (mbar)
